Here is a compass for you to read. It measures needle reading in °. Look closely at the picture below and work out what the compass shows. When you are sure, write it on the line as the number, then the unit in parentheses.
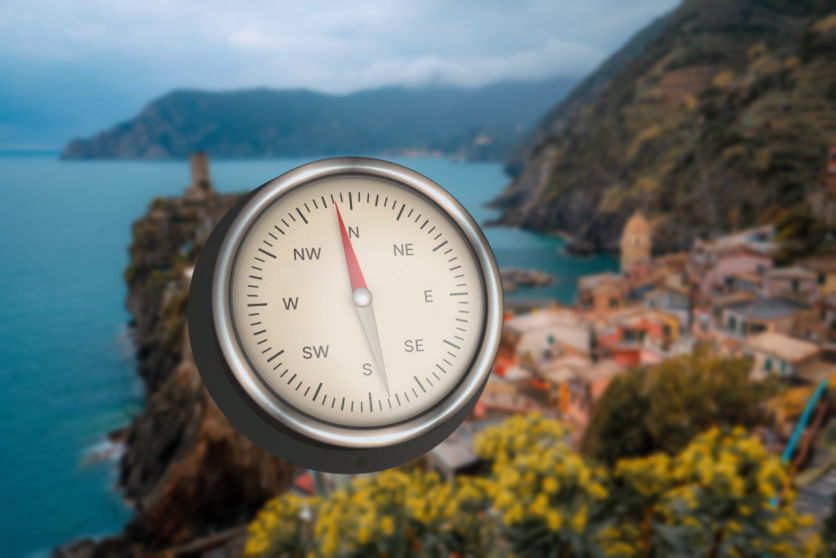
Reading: 350 (°)
